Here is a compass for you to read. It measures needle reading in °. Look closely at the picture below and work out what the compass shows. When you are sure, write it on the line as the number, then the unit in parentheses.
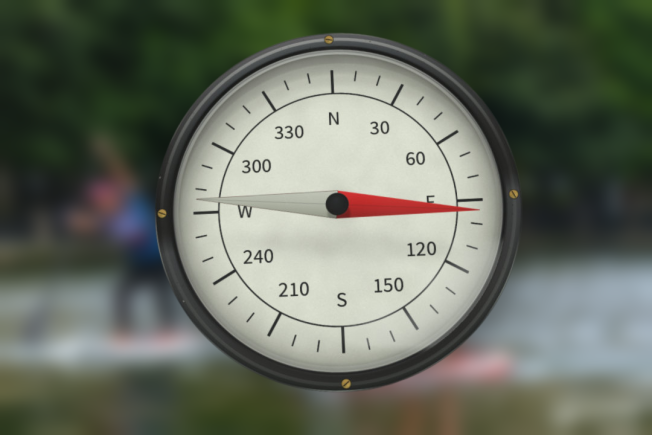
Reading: 95 (°)
